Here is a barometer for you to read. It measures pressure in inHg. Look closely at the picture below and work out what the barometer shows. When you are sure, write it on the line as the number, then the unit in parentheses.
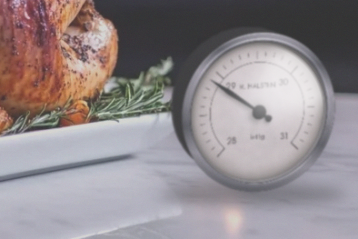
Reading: 28.9 (inHg)
